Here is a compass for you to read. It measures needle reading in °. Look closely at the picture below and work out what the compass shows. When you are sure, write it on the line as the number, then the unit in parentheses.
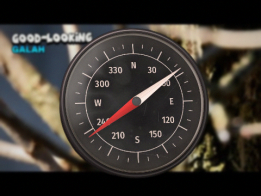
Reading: 235 (°)
